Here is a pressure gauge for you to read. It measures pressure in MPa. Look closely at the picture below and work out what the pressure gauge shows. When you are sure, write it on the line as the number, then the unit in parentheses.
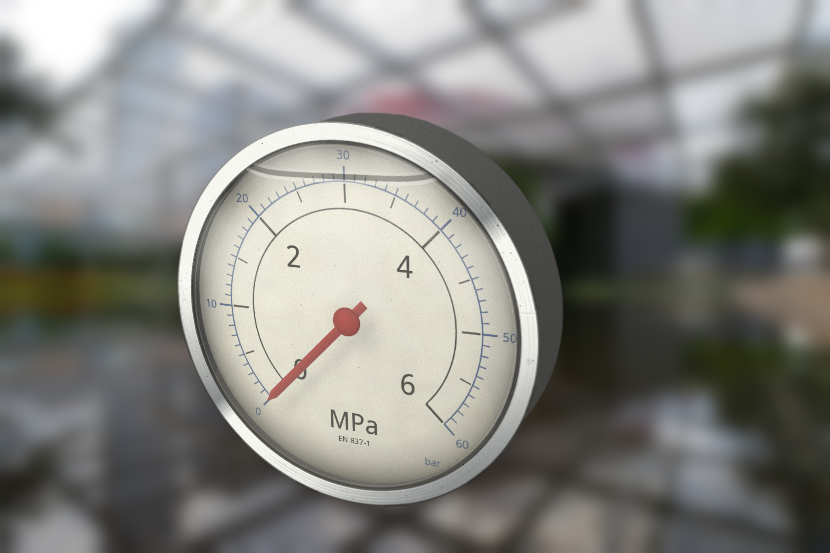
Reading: 0 (MPa)
